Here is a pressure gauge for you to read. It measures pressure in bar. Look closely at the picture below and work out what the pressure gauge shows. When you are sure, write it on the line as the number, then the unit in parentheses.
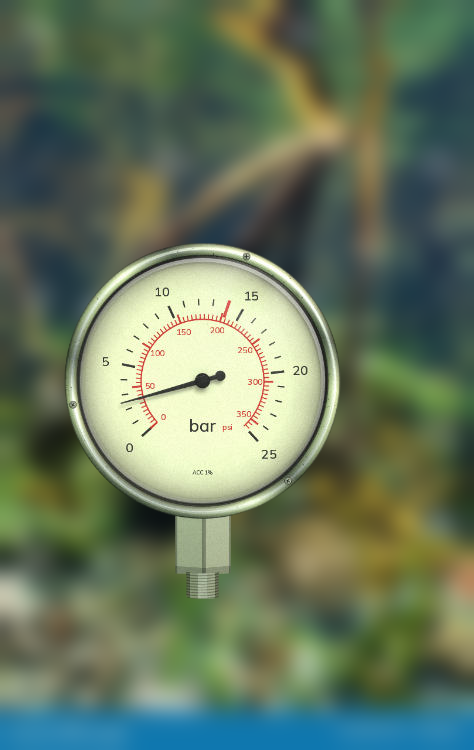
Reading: 2.5 (bar)
